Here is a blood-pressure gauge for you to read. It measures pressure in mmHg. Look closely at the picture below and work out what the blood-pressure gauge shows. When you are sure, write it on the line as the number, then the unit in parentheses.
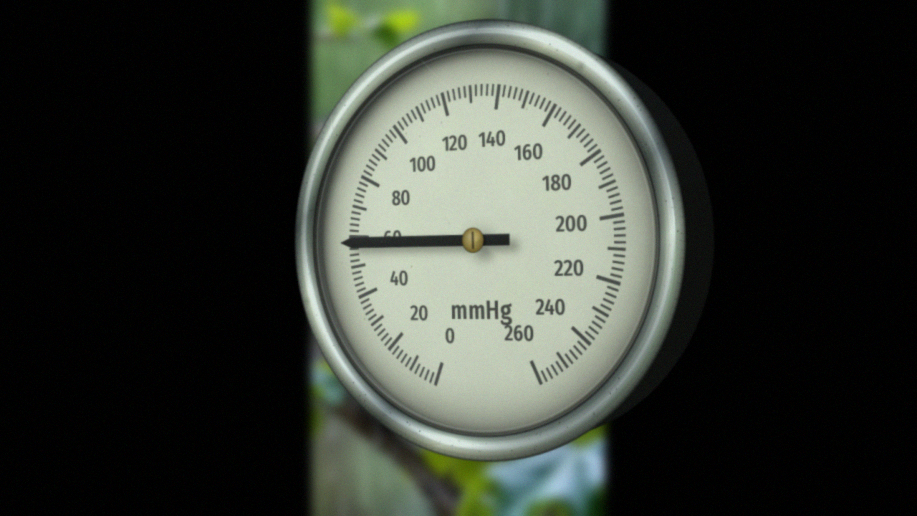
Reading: 58 (mmHg)
